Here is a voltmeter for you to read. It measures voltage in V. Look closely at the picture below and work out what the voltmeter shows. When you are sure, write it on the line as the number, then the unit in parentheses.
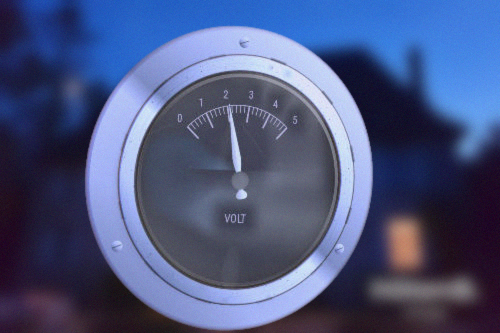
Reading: 2 (V)
